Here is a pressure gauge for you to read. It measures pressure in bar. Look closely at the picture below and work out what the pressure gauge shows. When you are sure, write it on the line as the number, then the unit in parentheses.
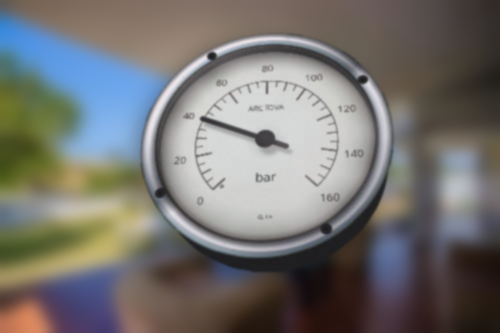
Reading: 40 (bar)
